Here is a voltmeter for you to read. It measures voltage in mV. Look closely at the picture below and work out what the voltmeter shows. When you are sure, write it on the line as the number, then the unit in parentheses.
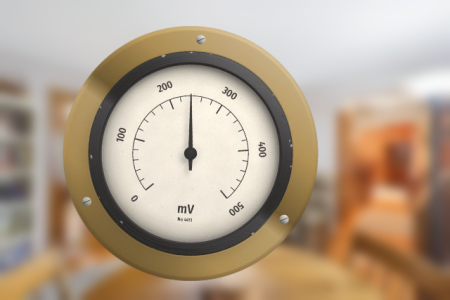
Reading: 240 (mV)
